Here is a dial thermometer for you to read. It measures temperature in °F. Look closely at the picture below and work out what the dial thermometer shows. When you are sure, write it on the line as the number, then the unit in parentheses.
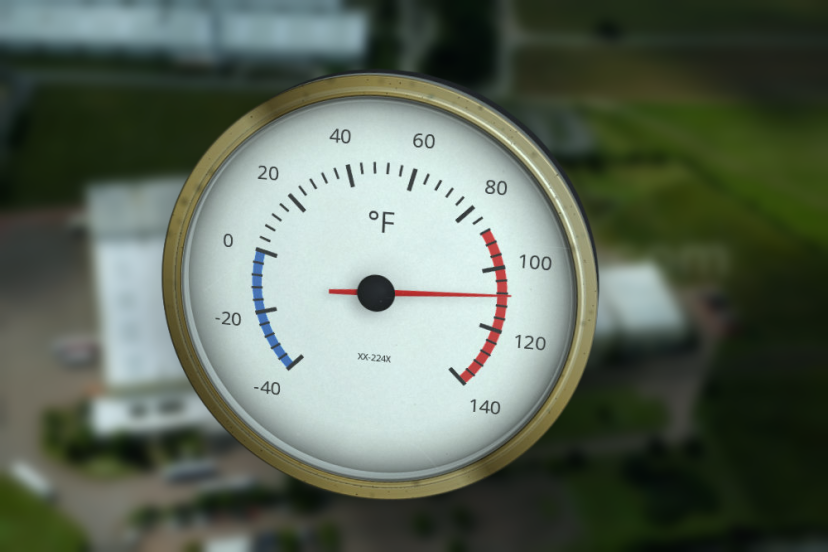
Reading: 108 (°F)
